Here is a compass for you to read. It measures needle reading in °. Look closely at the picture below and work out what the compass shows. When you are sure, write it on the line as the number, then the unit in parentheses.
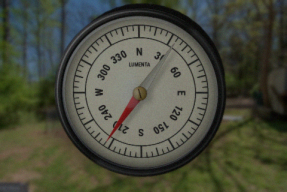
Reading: 215 (°)
